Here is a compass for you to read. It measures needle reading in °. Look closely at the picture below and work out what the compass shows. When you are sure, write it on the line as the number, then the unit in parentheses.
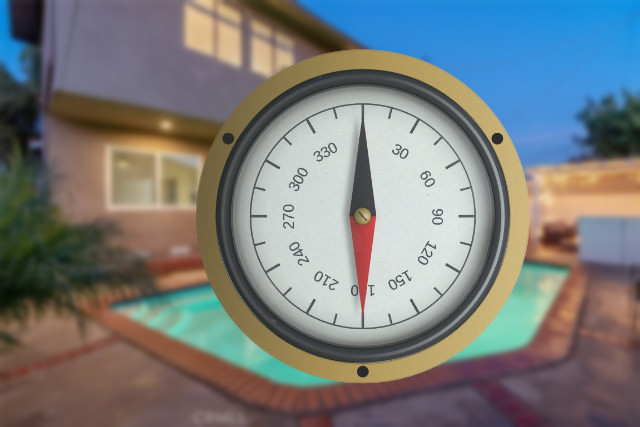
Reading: 180 (°)
